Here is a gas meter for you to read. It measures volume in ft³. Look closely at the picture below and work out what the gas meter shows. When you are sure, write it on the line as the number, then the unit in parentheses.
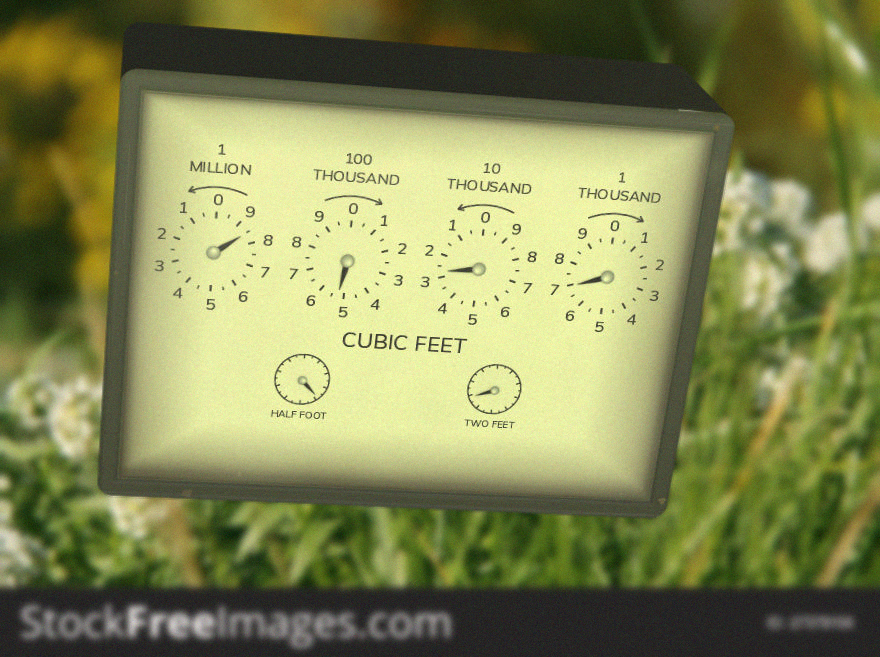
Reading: 852700 (ft³)
